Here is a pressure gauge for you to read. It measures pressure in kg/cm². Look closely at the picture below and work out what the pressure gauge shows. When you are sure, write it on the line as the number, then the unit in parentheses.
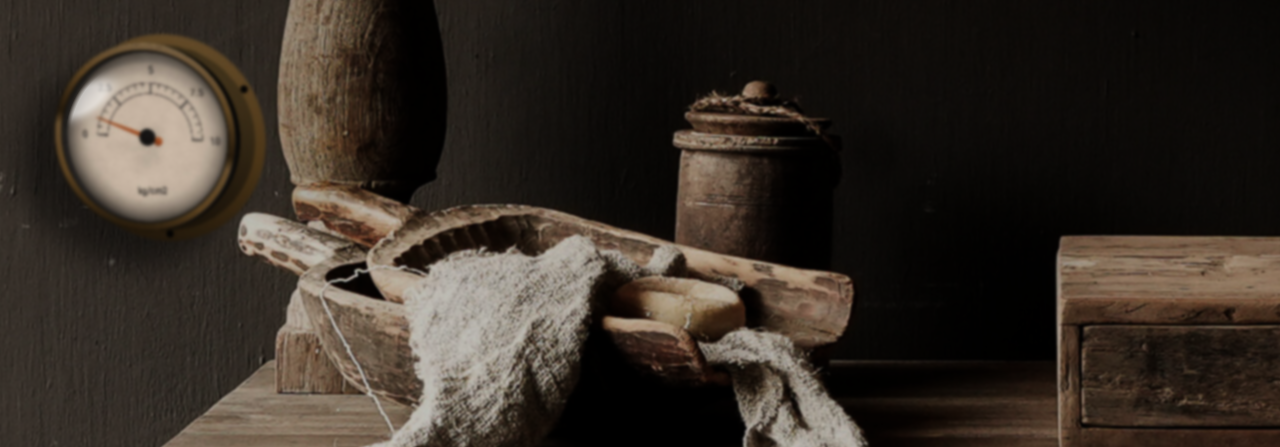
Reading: 1 (kg/cm²)
